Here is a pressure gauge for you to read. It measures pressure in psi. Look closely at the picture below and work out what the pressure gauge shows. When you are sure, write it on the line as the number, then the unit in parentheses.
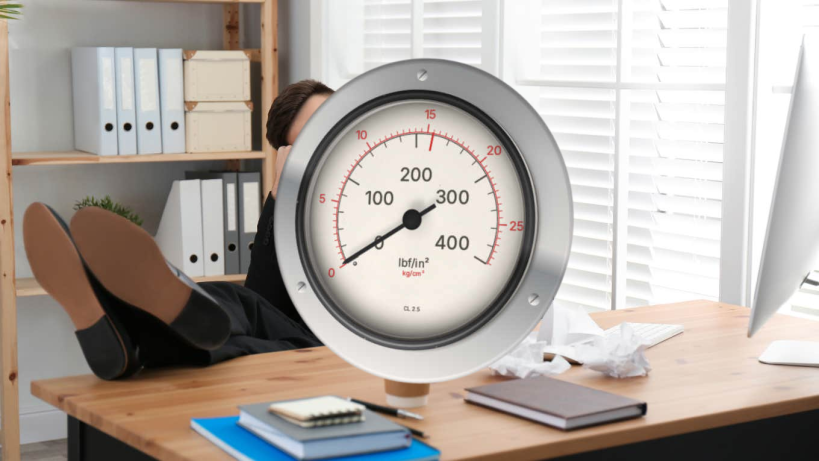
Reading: 0 (psi)
